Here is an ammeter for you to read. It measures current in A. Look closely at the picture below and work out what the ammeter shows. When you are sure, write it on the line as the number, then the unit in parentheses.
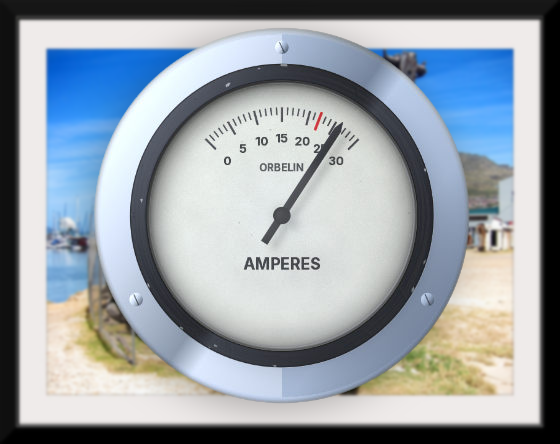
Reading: 26 (A)
